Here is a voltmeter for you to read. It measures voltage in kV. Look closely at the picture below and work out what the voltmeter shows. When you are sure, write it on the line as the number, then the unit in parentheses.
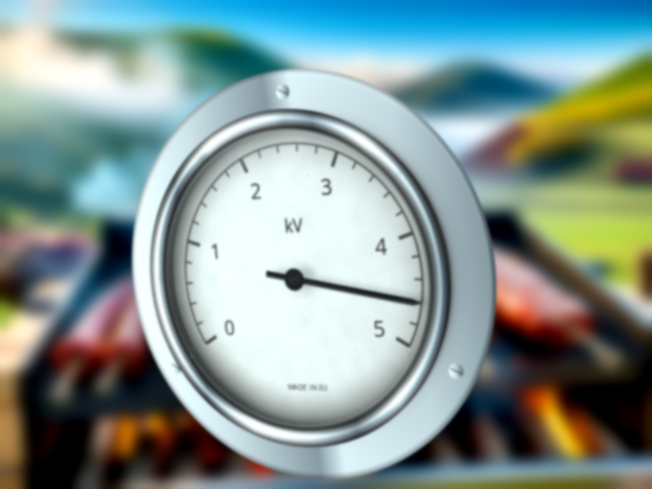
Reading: 4.6 (kV)
